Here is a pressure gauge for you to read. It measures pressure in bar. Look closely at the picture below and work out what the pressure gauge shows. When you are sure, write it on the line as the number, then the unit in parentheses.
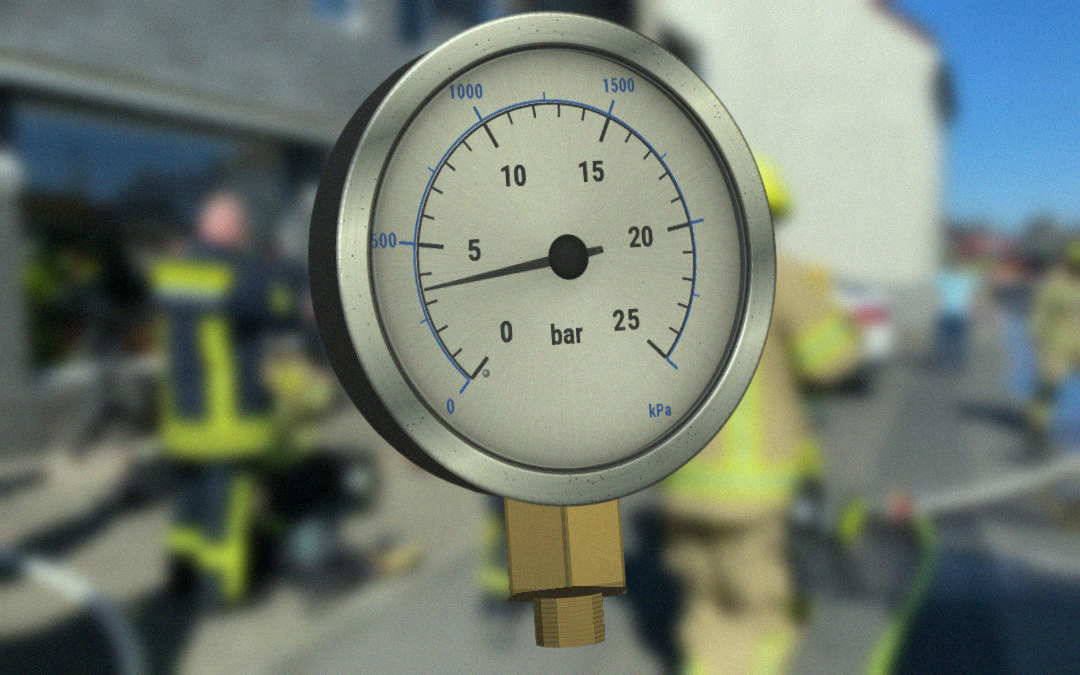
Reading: 3.5 (bar)
